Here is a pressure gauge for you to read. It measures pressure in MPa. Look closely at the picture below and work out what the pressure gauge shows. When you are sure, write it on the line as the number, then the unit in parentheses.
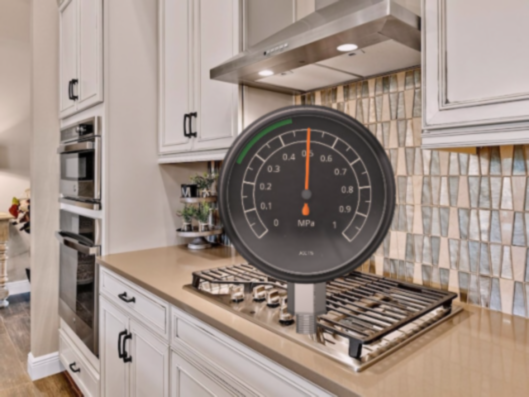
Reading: 0.5 (MPa)
